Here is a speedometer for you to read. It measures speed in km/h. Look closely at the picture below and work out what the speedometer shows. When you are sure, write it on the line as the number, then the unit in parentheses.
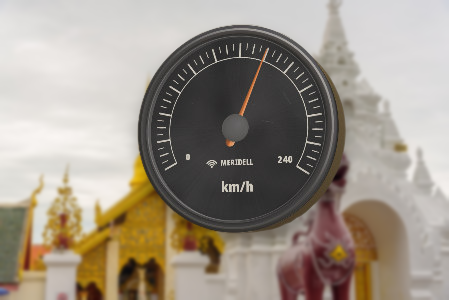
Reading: 140 (km/h)
